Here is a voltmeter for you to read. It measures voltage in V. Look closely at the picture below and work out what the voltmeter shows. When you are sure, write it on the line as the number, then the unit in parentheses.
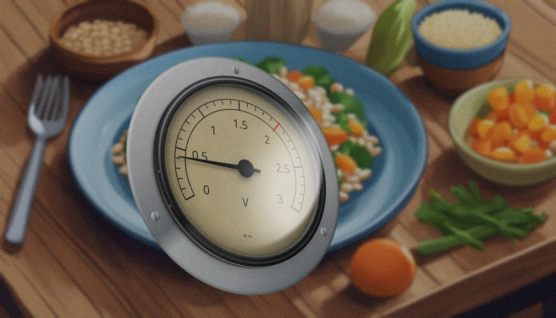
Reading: 0.4 (V)
